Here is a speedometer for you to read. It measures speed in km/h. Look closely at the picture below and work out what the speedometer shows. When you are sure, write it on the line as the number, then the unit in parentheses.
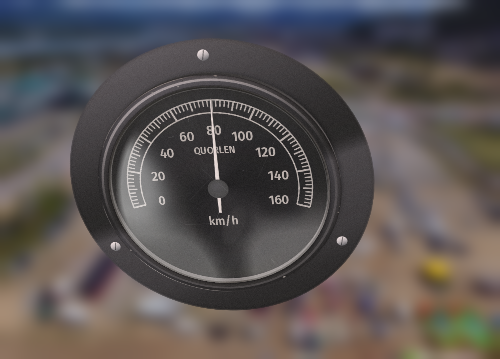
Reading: 80 (km/h)
